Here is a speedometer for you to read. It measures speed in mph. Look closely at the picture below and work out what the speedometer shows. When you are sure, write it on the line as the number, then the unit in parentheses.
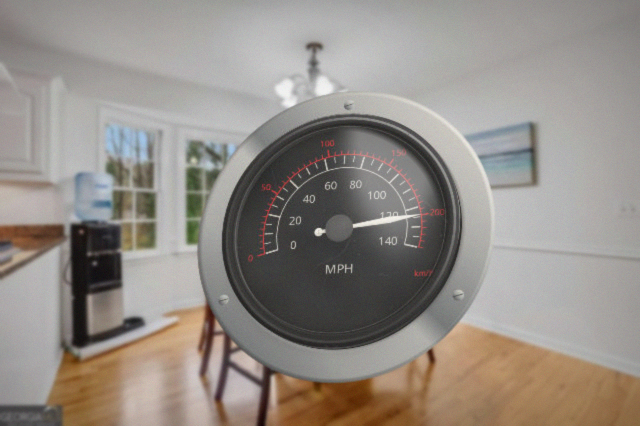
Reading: 125 (mph)
